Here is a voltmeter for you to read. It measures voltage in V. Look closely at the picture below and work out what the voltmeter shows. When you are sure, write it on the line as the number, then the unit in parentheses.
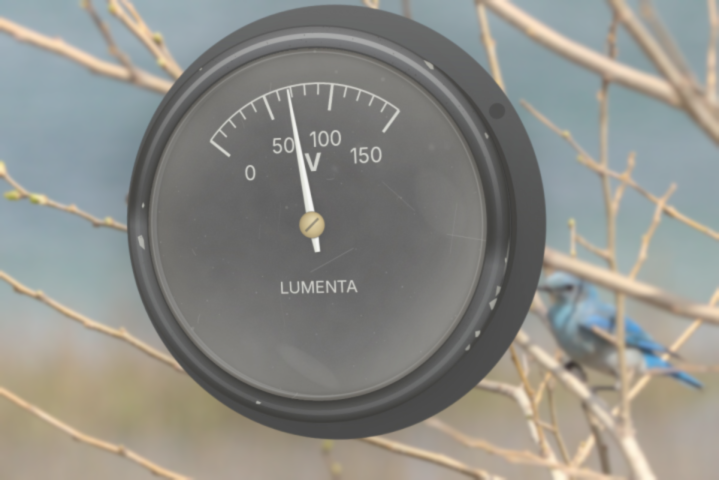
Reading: 70 (V)
